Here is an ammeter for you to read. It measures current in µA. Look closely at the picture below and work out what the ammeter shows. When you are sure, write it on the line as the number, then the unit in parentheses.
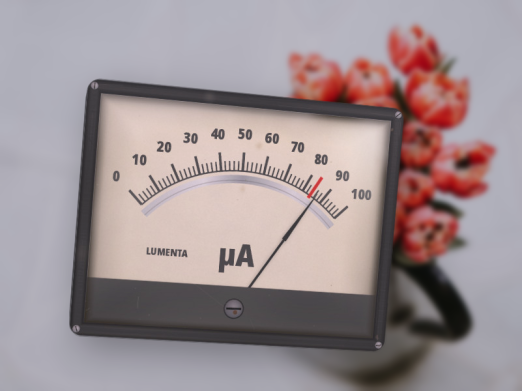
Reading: 86 (µA)
